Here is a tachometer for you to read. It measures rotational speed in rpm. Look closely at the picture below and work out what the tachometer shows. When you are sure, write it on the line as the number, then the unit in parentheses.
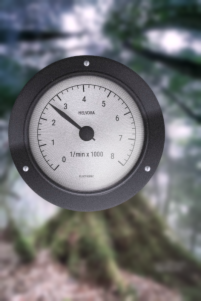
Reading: 2600 (rpm)
